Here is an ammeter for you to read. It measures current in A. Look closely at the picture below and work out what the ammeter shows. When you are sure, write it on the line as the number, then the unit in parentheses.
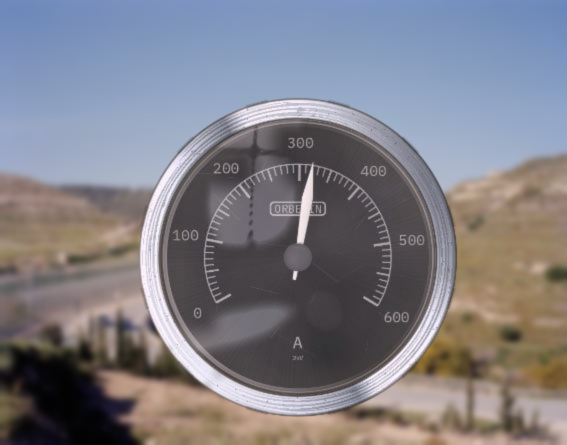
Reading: 320 (A)
